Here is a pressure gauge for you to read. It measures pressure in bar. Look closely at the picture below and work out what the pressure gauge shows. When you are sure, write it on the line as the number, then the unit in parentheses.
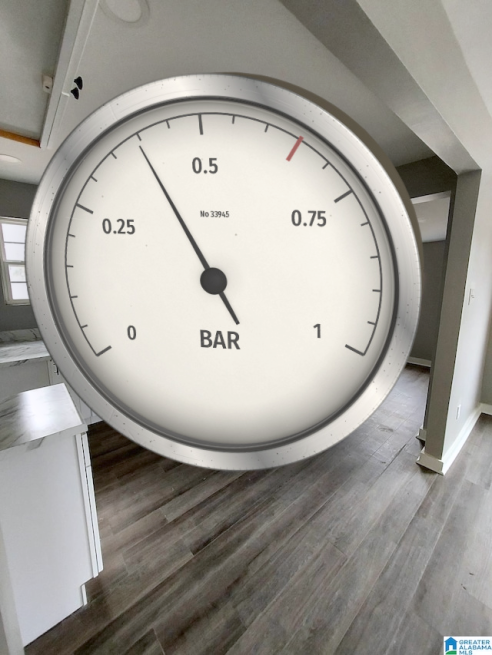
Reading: 0.4 (bar)
